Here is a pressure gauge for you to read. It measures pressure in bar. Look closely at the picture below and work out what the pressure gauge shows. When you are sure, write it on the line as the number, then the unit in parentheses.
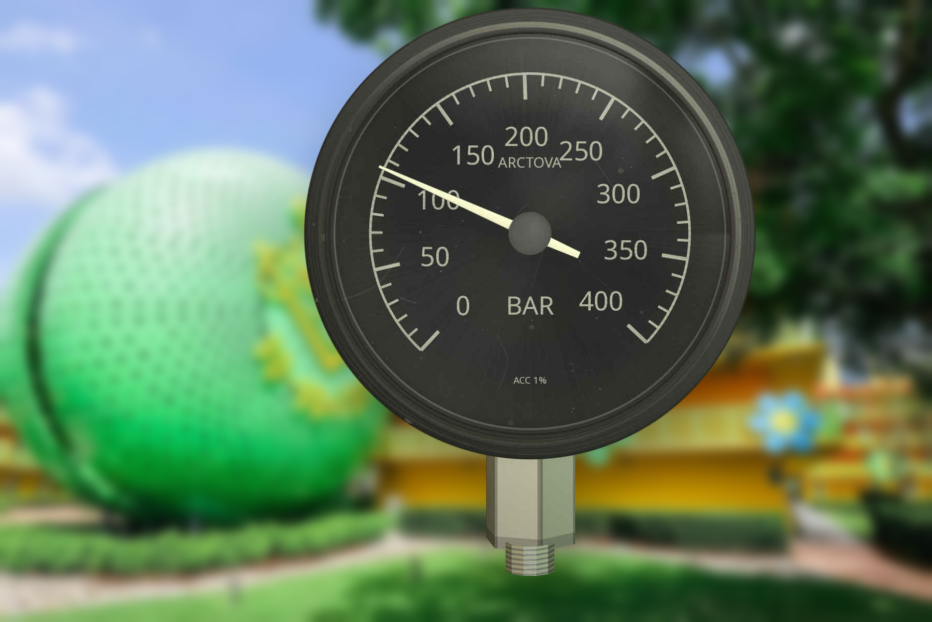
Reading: 105 (bar)
